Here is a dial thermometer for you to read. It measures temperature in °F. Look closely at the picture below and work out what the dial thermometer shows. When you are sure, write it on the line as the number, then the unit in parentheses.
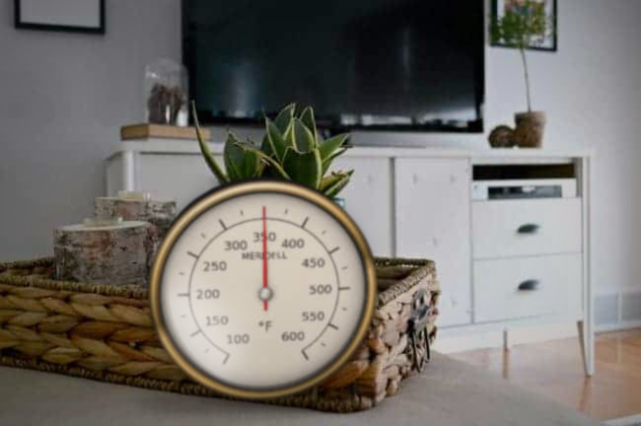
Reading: 350 (°F)
